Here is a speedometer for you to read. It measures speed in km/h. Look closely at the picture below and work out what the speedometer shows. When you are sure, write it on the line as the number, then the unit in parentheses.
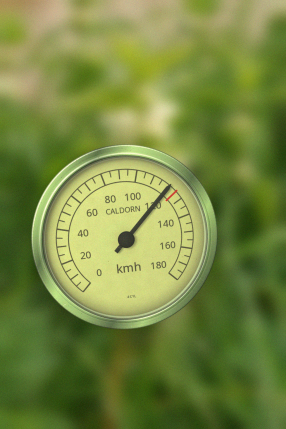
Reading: 120 (km/h)
